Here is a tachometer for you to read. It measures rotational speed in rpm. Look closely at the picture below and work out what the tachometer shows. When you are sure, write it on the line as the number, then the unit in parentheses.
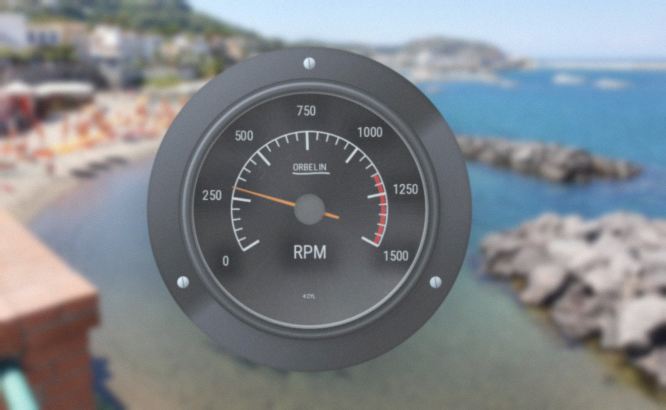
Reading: 300 (rpm)
